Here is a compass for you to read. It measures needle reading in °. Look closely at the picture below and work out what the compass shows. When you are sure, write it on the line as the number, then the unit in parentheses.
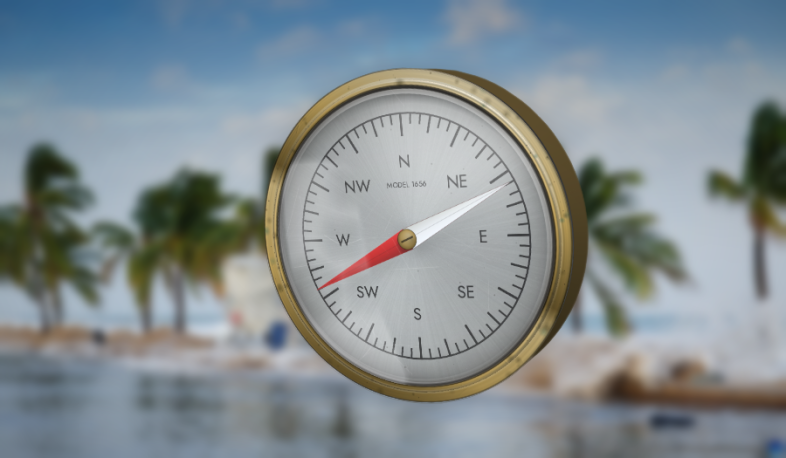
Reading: 245 (°)
